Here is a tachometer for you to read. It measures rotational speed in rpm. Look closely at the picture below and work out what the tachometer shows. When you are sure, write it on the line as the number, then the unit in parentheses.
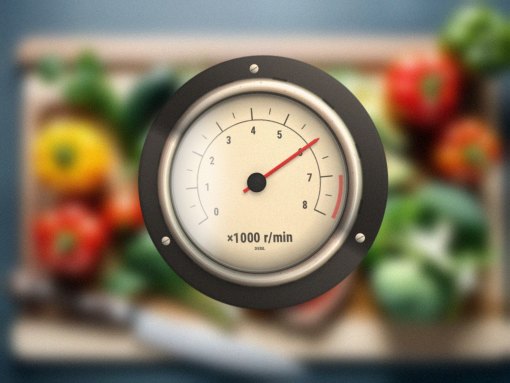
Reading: 6000 (rpm)
